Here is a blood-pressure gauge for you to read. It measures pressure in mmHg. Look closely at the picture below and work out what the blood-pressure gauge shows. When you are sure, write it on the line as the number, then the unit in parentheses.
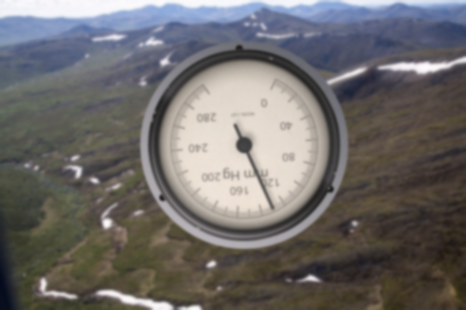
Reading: 130 (mmHg)
